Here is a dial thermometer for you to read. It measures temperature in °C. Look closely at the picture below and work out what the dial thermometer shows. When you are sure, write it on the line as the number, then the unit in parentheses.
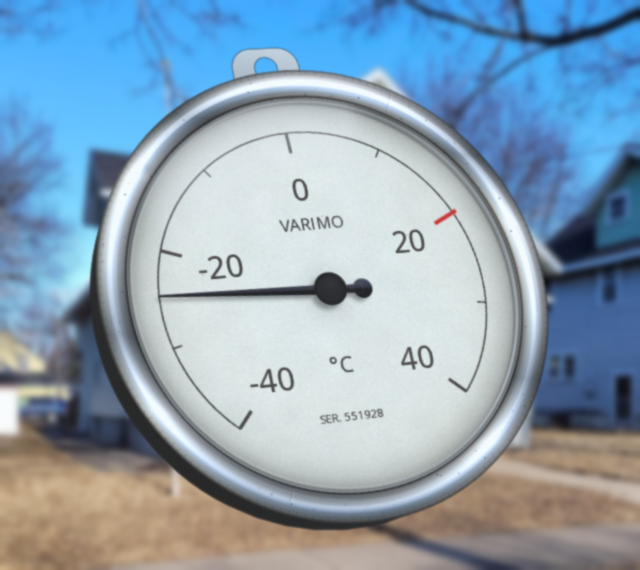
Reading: -25 (°C)
